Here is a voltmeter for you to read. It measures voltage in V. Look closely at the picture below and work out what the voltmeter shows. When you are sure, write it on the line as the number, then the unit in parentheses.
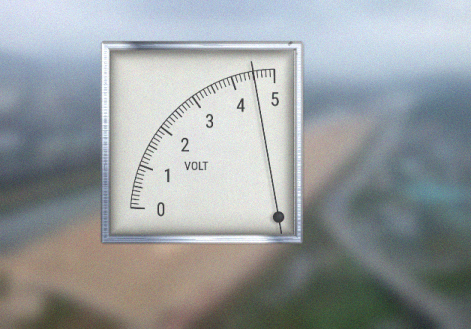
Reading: 4.5 (V)
